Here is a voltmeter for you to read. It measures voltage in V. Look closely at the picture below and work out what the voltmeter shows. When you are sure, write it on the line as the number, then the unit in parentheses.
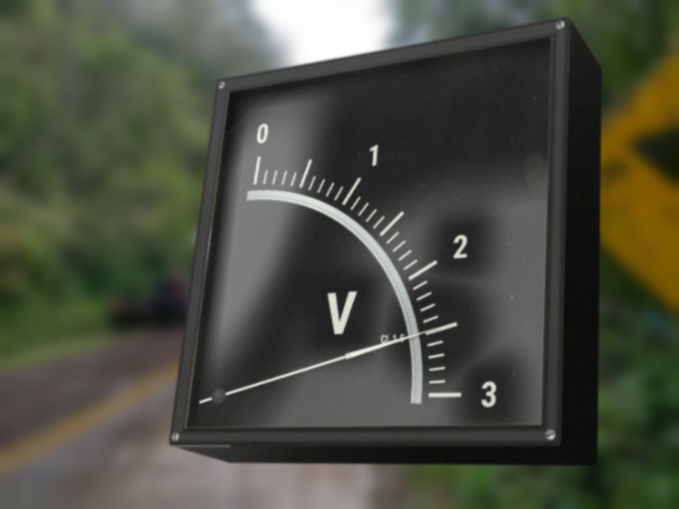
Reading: 2.5 (V)
